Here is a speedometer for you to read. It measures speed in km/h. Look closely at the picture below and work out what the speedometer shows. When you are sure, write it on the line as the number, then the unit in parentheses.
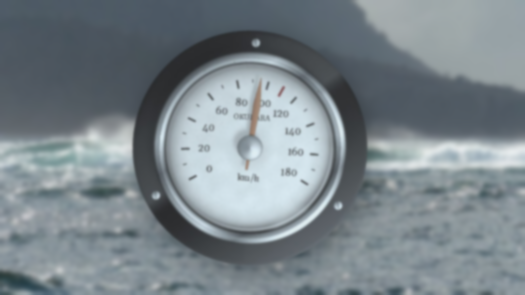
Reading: 95 (km/h)
